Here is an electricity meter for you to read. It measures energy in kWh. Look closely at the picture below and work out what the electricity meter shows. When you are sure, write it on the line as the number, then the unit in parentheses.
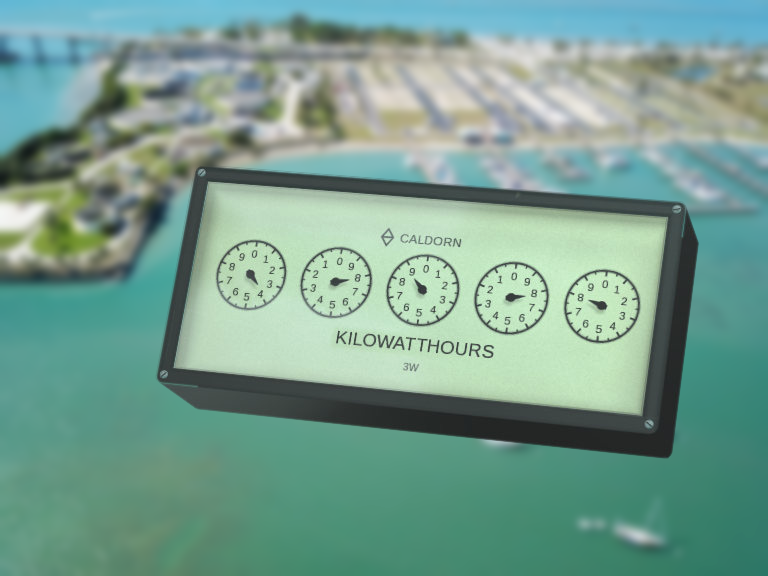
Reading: 37878 (kWh)
